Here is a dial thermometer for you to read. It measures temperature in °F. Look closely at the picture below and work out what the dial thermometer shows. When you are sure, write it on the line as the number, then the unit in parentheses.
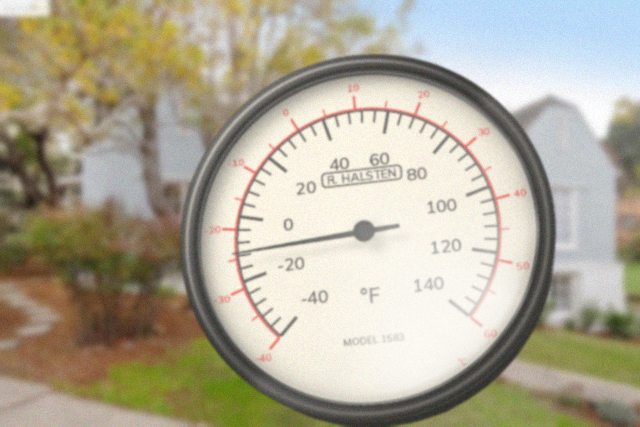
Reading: -12 (°F)
